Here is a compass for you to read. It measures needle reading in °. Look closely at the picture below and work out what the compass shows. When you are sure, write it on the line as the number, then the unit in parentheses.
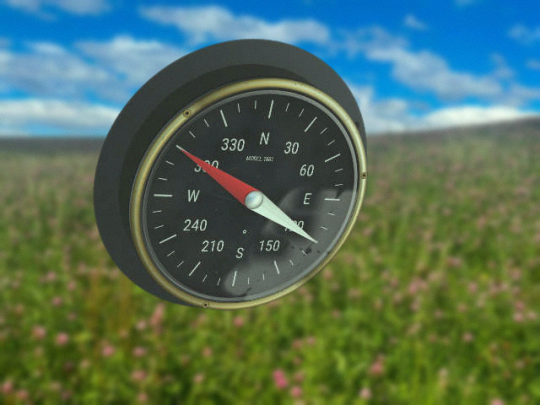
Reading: 300 (°)
